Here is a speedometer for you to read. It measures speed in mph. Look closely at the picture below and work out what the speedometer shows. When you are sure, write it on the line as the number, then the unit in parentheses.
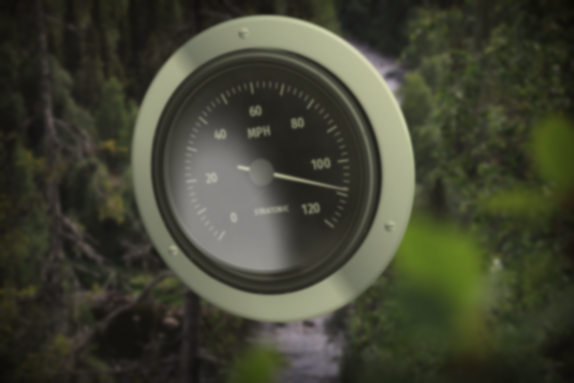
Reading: 108 (mph)
